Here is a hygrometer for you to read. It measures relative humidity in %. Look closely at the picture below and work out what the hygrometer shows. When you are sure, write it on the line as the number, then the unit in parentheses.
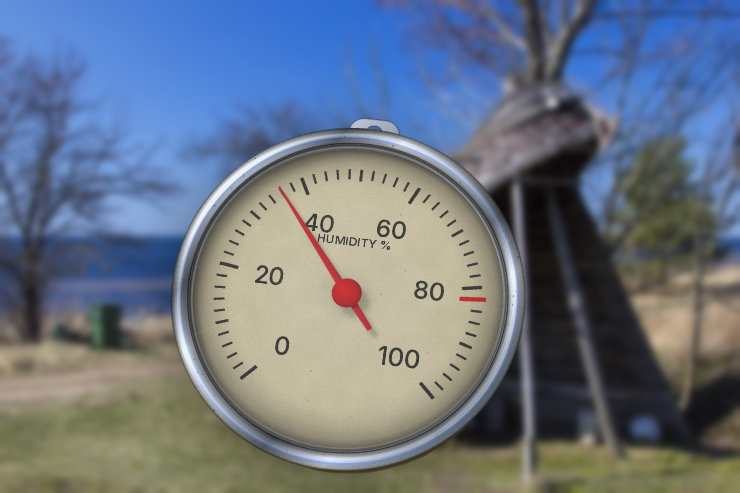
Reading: 36 (%)
